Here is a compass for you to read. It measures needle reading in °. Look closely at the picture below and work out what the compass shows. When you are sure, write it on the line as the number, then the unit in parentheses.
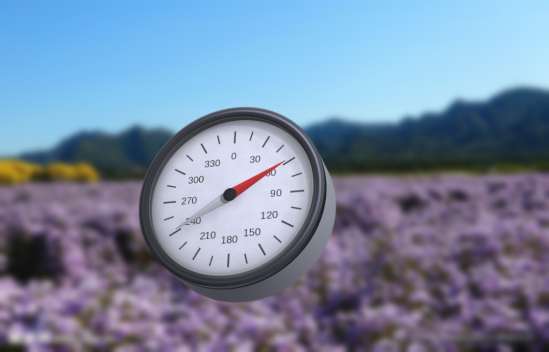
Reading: 60 (°)
